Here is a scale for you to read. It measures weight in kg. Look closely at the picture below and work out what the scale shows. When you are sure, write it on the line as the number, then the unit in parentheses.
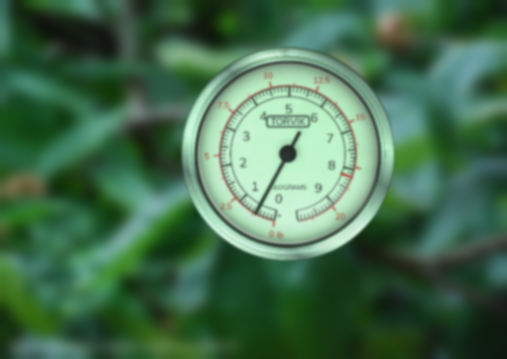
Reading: 0.5 (kg)
